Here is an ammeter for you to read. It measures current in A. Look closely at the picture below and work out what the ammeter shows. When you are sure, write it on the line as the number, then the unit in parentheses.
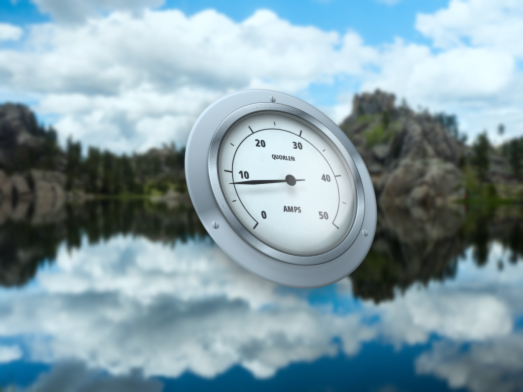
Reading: 7.5 (A)
